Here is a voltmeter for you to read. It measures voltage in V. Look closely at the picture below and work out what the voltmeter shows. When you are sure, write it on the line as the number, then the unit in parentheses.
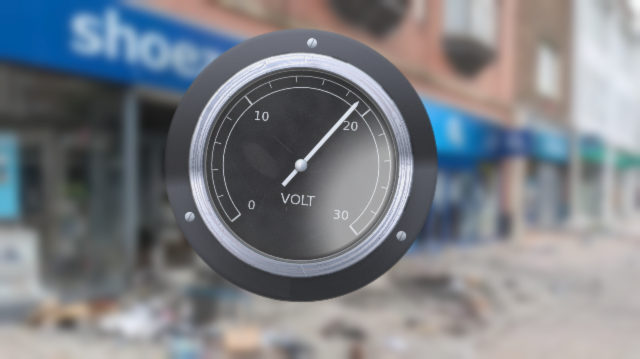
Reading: 19 (V)
